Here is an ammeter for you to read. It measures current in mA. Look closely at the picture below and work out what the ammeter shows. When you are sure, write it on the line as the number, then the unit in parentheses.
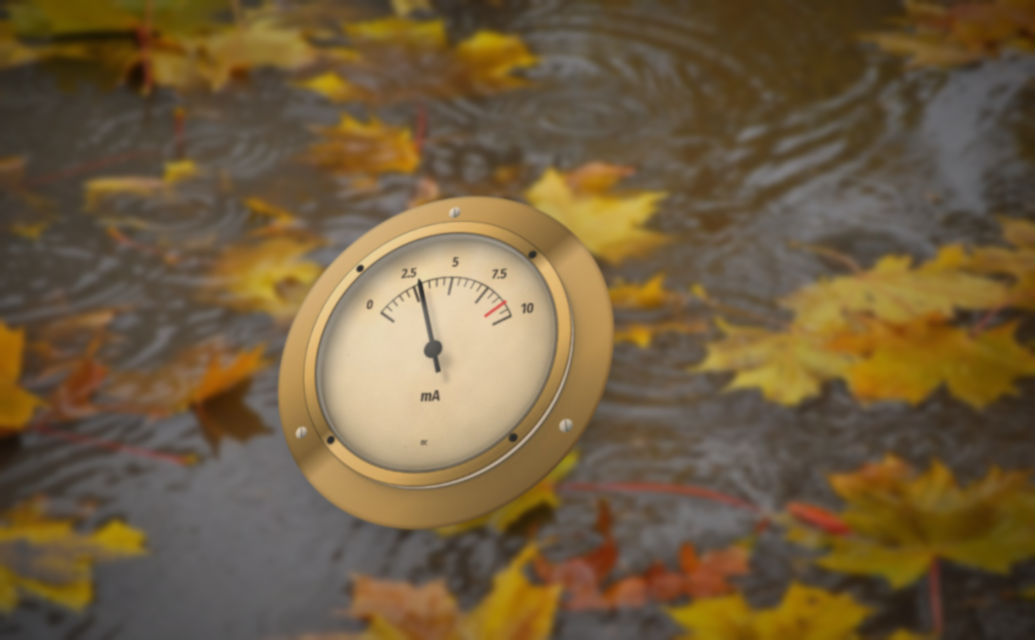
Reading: 3 (mA)
